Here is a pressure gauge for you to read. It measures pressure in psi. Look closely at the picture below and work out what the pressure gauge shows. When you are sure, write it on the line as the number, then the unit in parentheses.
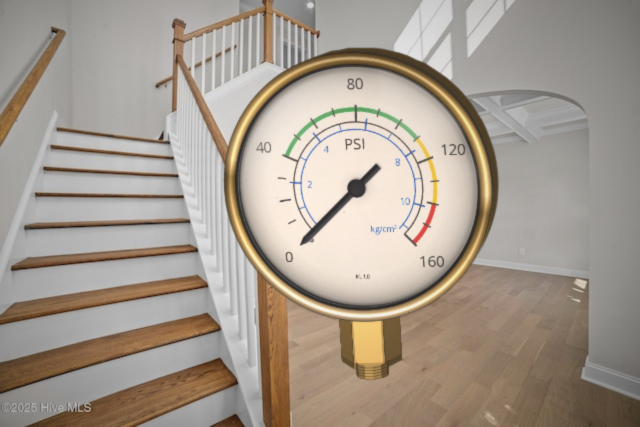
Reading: 0 (psi)
